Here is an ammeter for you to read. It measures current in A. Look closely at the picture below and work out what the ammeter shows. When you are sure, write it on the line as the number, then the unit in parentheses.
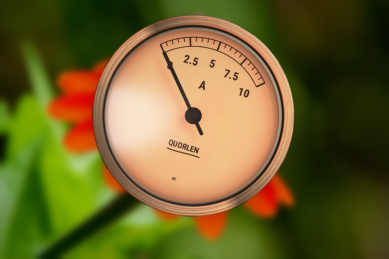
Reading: 0 (A)
